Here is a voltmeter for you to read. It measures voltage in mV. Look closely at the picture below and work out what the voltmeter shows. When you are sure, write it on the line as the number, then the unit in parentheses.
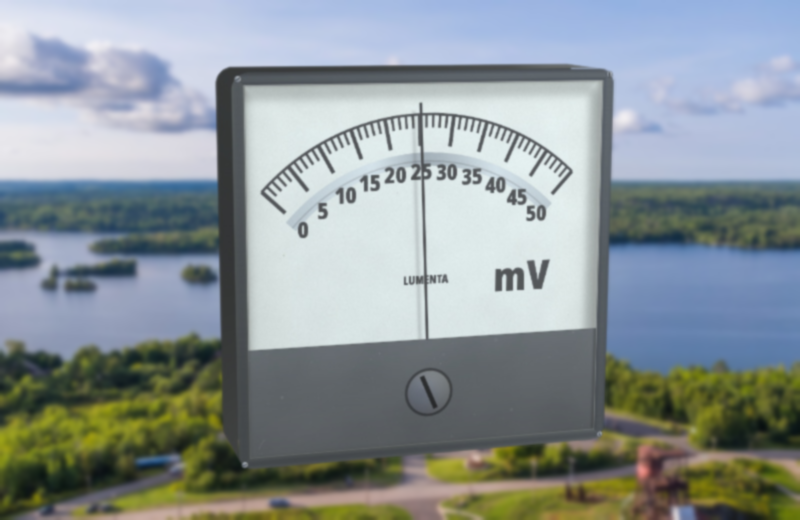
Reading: 25 (mV)
